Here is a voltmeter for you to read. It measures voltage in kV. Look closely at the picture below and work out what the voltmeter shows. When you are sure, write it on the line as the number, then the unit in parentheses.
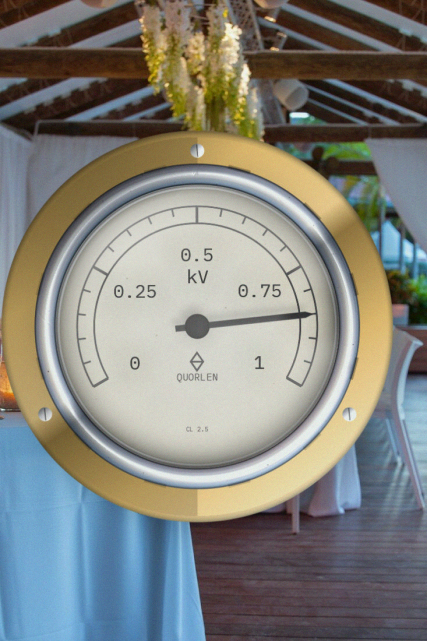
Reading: 0.85 (kV)
